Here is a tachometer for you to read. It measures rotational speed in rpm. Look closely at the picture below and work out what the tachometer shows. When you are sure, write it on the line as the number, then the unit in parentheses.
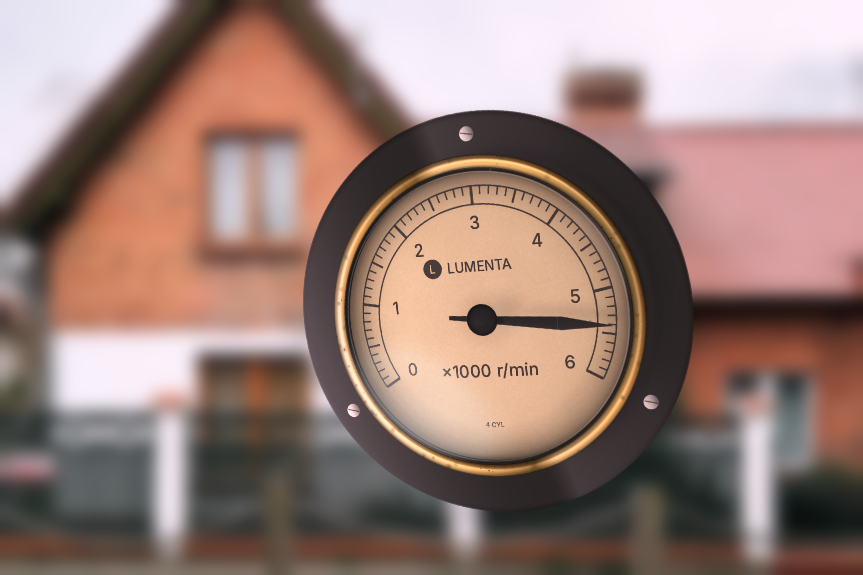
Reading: 5400 (rpm)
